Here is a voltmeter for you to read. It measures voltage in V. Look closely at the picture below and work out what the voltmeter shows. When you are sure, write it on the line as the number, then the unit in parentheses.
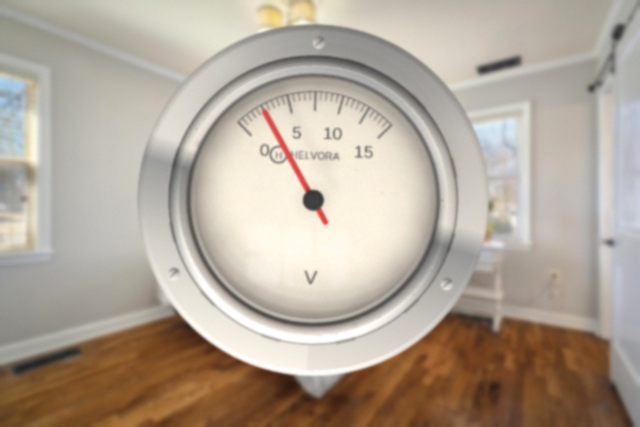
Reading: 2.5 (V)
